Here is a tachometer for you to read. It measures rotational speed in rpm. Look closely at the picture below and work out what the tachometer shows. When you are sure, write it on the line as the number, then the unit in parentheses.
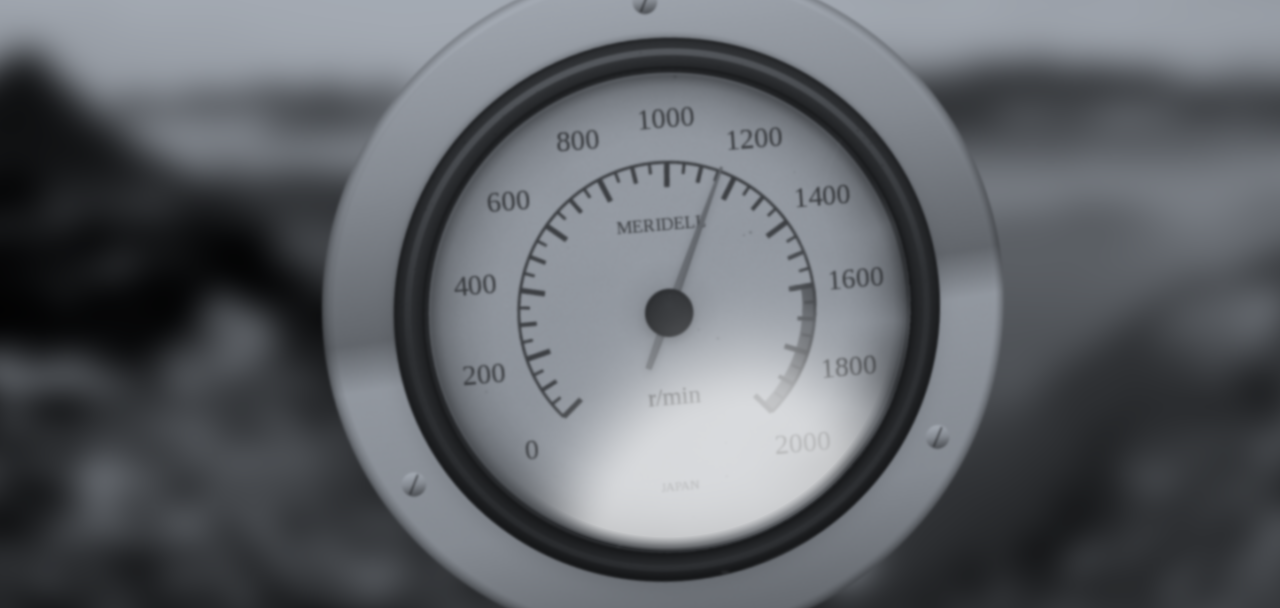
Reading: 1150 (rpm)
